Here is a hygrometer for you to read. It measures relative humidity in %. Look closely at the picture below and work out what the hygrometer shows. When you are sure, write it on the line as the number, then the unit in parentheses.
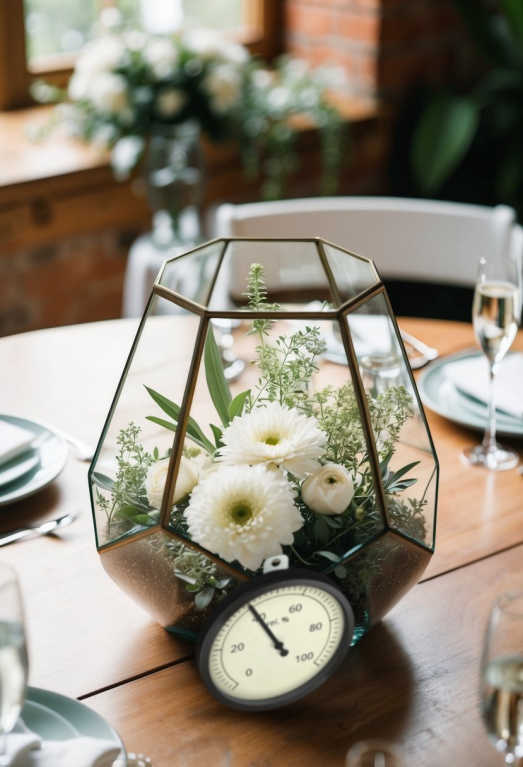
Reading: 40 (%)
